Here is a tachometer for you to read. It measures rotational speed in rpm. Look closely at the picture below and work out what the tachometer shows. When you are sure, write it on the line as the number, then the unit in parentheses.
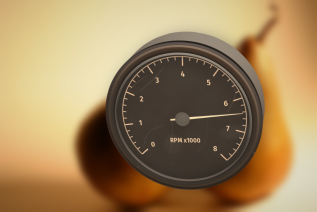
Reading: 6400 (rpm)
